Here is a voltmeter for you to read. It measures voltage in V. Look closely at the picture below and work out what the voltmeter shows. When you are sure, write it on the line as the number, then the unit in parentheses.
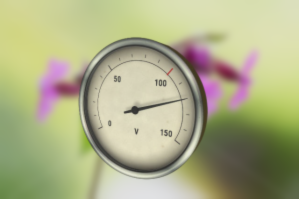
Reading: 120 (V)
